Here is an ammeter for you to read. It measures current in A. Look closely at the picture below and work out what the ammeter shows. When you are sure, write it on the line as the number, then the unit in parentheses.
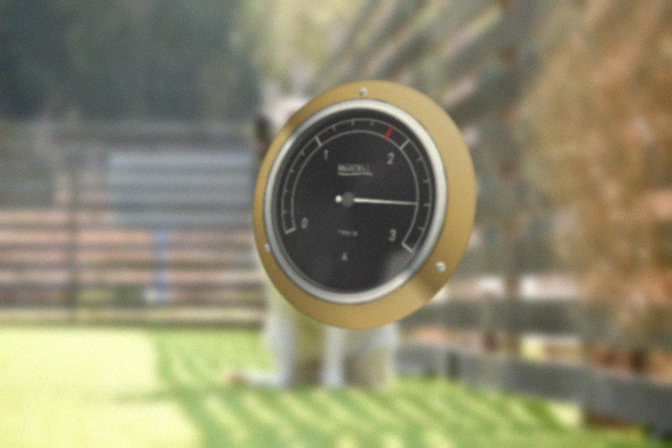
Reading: 2.6 (A)
